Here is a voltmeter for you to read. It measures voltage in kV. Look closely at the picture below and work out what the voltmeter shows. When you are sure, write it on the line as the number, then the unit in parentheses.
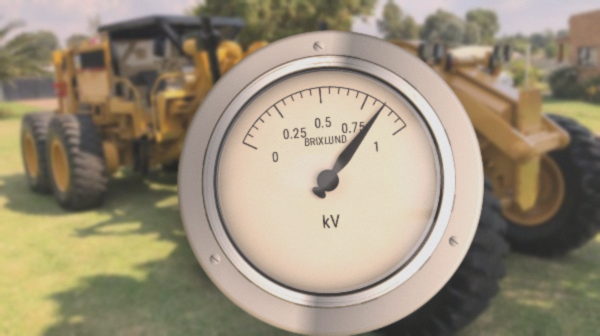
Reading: 0.85 (kV)
